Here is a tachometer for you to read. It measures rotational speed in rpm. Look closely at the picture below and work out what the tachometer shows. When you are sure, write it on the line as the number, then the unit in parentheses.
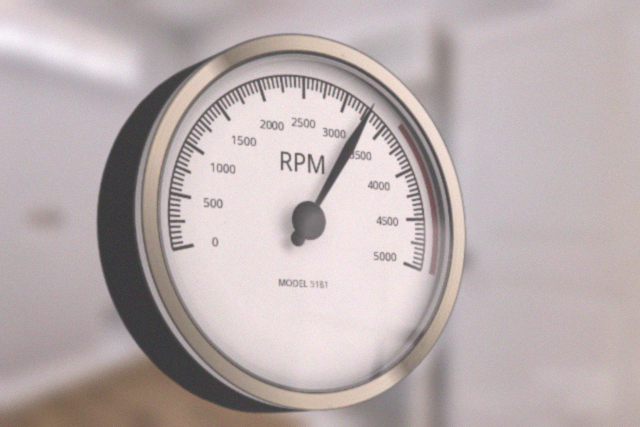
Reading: 3250 (rpm)
